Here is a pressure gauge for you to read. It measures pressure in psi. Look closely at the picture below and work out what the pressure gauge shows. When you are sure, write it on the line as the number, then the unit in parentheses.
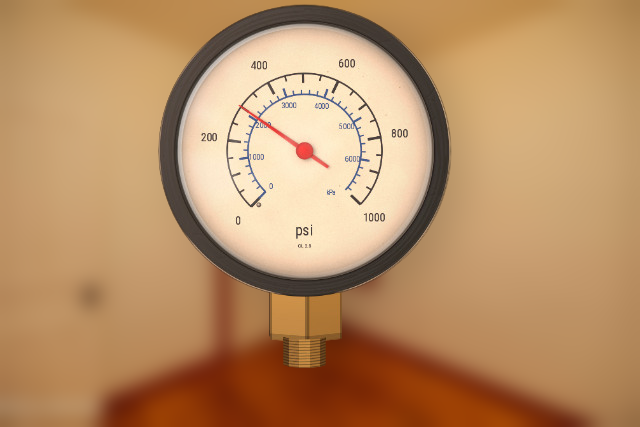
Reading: 300 (psi)
